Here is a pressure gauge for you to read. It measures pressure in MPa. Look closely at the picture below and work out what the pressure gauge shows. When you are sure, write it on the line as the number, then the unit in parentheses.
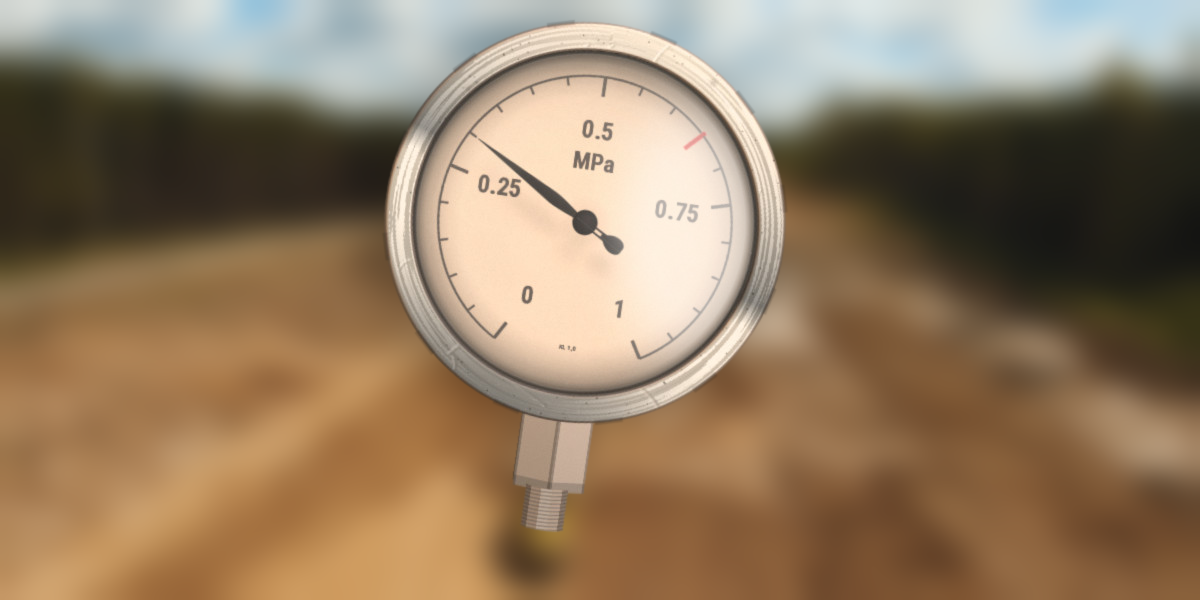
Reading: 0.3 (MPa)
